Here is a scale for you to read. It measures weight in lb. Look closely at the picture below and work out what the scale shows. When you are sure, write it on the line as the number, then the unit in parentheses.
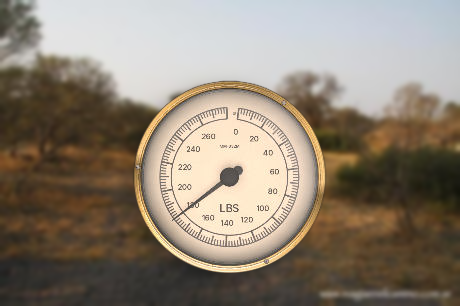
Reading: 180 (lb)
